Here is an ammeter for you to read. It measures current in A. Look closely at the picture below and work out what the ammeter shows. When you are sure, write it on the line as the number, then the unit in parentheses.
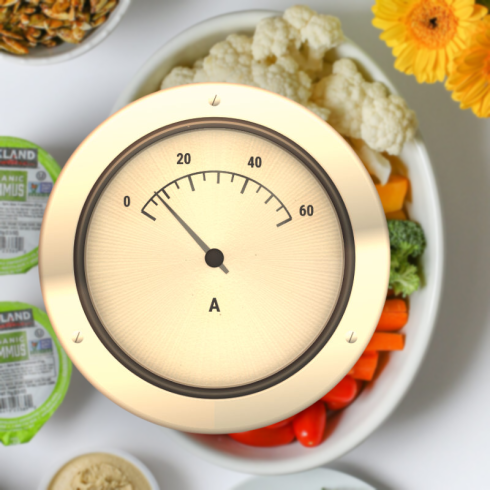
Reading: 7.5 (A)
